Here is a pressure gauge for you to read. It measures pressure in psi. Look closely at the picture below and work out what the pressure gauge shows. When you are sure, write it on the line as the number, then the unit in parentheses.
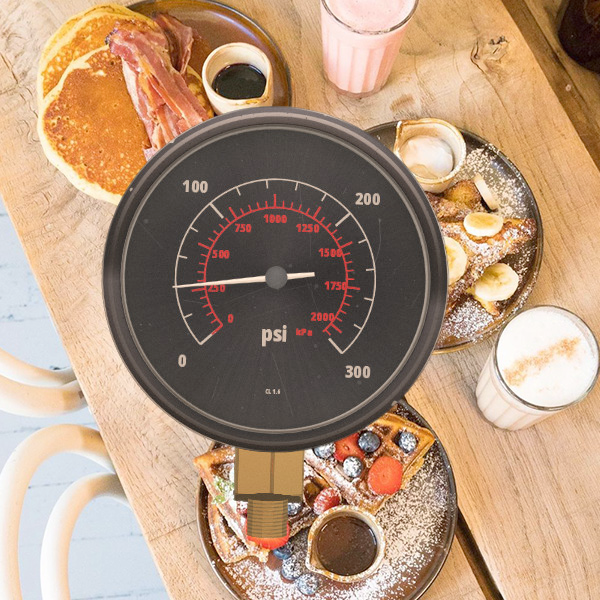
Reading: 40 (psi)
